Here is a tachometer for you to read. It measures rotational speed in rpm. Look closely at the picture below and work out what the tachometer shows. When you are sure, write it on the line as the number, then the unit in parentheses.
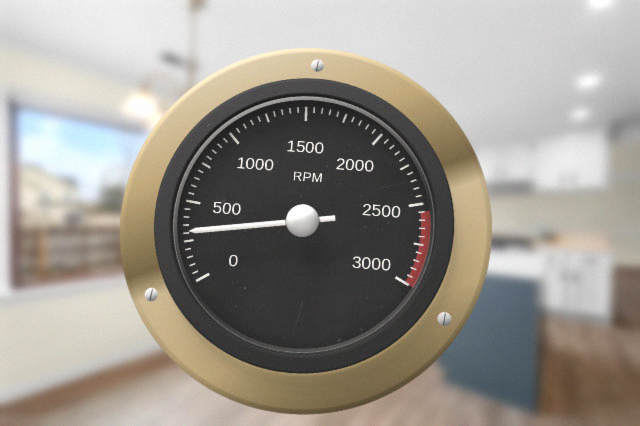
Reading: 300 (rpm)
